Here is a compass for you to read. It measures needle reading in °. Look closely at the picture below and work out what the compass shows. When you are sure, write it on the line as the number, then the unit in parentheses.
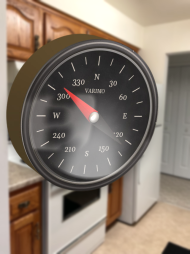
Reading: 307.5 (°)
